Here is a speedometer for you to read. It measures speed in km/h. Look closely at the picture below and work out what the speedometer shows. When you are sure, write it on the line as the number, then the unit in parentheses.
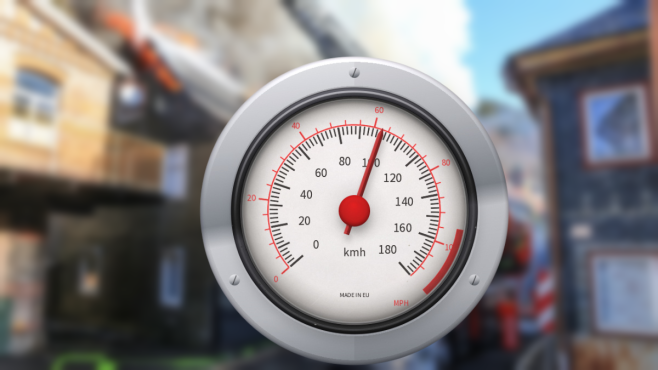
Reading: 100 (km/h)
